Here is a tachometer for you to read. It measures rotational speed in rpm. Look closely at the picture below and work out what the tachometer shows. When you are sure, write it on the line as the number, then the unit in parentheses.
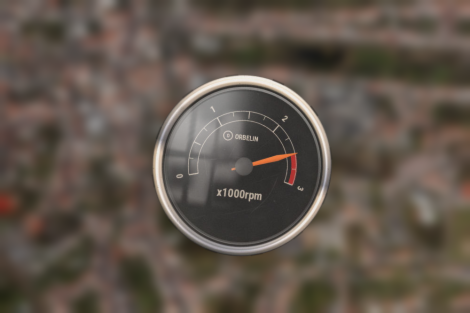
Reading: 2500 (rpm)
